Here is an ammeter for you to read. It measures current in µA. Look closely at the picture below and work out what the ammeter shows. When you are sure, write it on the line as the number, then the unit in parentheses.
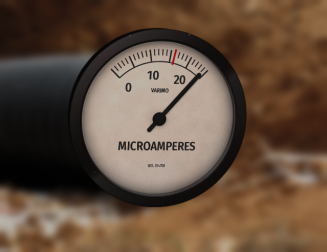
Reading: 24 (µA)
